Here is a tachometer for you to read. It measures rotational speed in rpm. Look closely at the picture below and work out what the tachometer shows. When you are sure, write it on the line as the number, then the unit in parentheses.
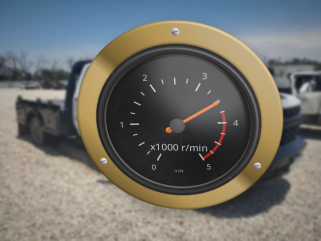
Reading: 3500 (rpm)
